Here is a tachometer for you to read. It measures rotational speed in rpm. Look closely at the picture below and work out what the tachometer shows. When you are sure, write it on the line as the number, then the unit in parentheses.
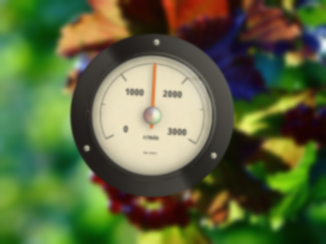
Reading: 1500 (rpm)
